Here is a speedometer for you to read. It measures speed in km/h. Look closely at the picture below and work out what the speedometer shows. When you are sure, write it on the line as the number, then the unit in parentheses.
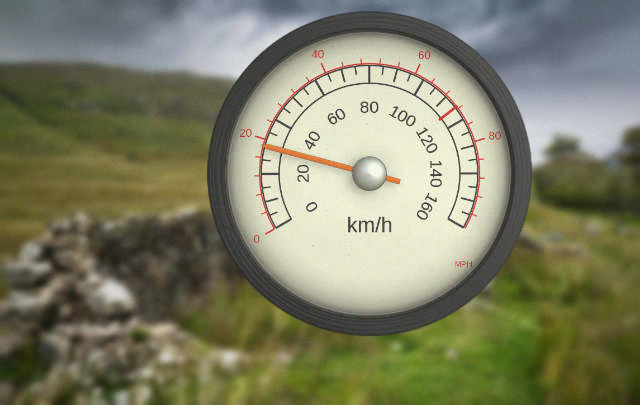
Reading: 30 (km/h)
